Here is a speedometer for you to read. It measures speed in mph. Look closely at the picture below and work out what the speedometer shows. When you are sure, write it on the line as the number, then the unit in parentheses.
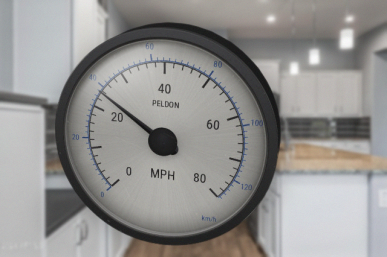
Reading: 24 (mph)
